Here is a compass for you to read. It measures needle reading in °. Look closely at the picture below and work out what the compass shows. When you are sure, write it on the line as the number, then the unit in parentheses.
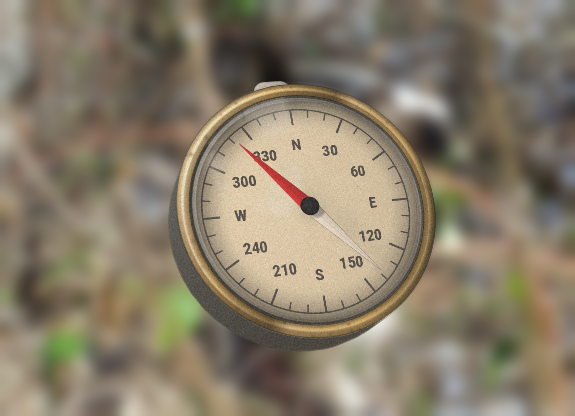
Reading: 320 (°)
